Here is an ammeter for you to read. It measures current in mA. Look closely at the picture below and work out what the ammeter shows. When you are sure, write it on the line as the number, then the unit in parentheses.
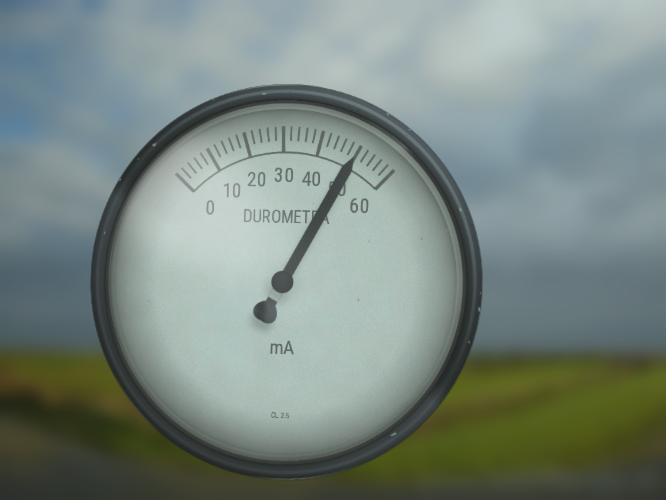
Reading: 50 (mA)
